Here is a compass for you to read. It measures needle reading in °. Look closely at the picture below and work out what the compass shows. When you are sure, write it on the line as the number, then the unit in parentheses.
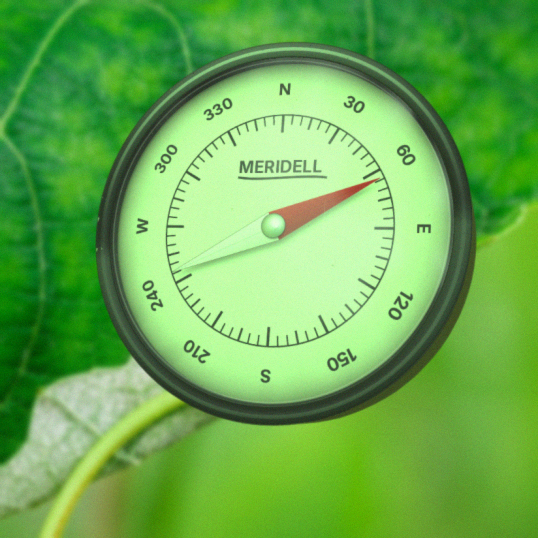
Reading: 65 (°)
